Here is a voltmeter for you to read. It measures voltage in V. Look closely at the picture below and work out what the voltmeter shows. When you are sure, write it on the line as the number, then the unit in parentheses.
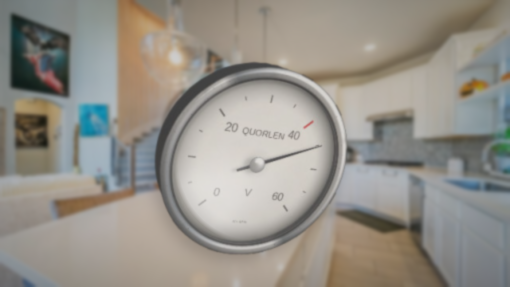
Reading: 45 (V)
